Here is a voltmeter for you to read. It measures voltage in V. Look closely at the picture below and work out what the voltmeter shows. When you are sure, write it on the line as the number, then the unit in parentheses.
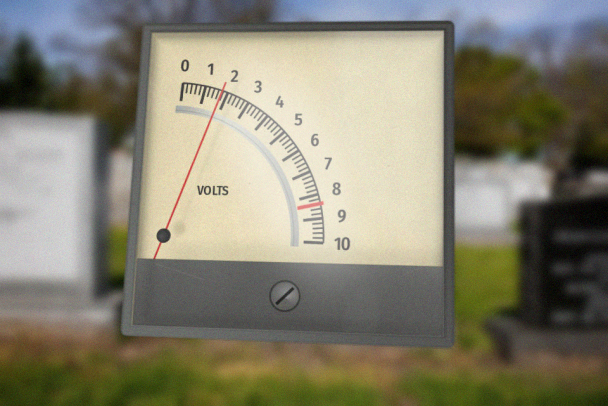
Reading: 1.8 (V)
